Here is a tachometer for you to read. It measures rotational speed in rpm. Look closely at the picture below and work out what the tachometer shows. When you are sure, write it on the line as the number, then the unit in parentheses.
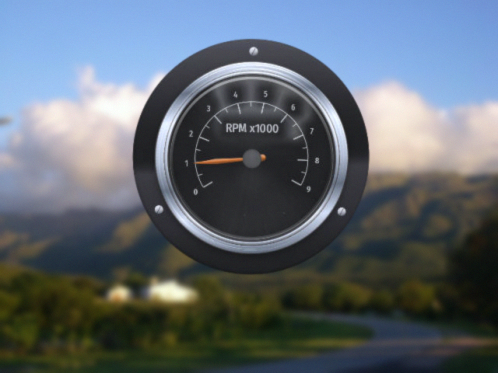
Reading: 1000 (rpm)
